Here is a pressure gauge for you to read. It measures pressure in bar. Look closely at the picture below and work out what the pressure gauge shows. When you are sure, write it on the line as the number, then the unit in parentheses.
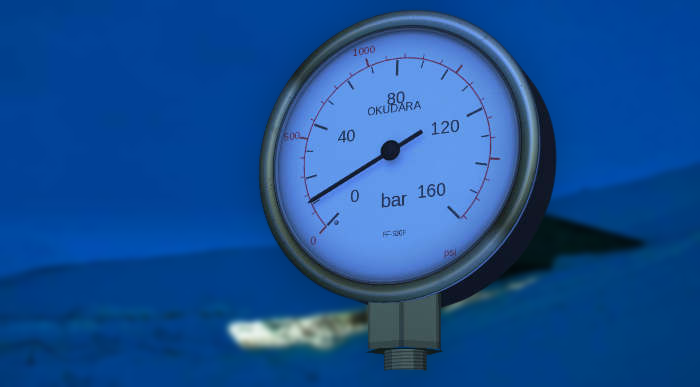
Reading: 10 (bar)
